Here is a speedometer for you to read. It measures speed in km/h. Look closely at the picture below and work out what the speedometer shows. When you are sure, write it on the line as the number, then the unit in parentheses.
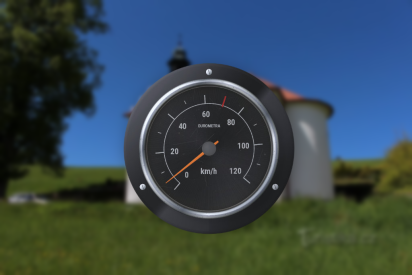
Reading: 5 (km/h)
